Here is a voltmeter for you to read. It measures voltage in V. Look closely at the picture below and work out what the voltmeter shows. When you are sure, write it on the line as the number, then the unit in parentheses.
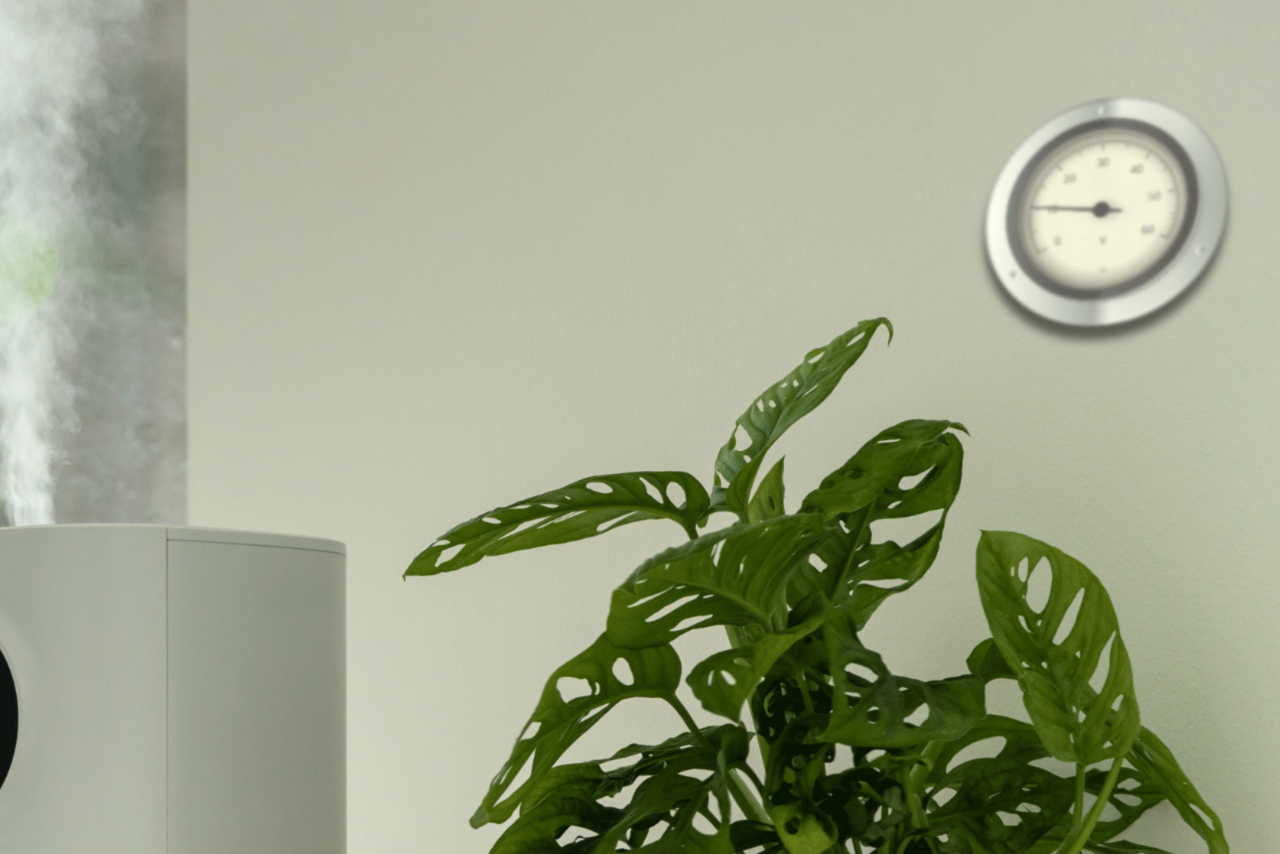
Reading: 10 (V)
